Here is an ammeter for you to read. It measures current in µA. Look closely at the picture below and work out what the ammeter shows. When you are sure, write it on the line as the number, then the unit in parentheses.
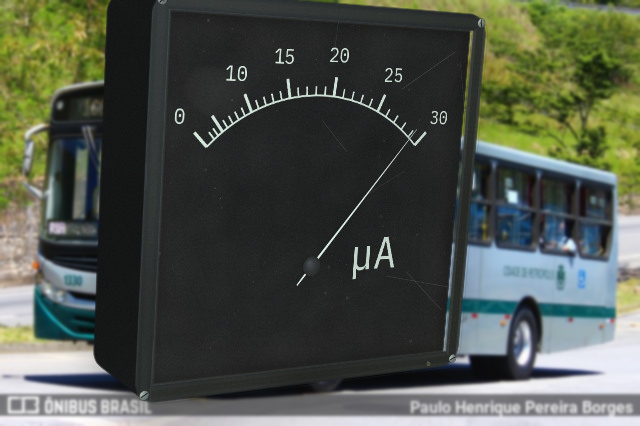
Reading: 29 (µA)
